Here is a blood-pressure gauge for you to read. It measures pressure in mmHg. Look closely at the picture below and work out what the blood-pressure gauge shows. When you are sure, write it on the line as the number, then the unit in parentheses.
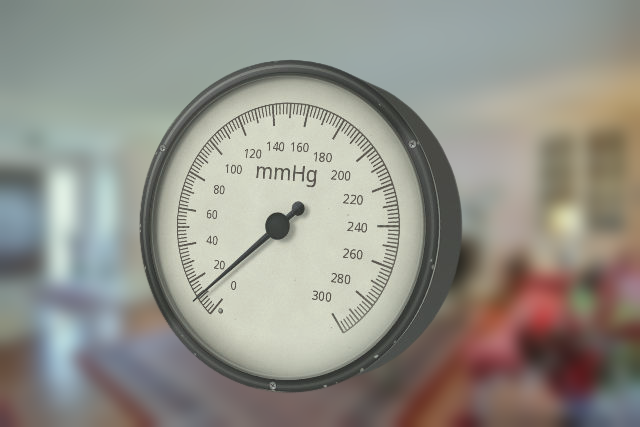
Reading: 10 (mmHg)
